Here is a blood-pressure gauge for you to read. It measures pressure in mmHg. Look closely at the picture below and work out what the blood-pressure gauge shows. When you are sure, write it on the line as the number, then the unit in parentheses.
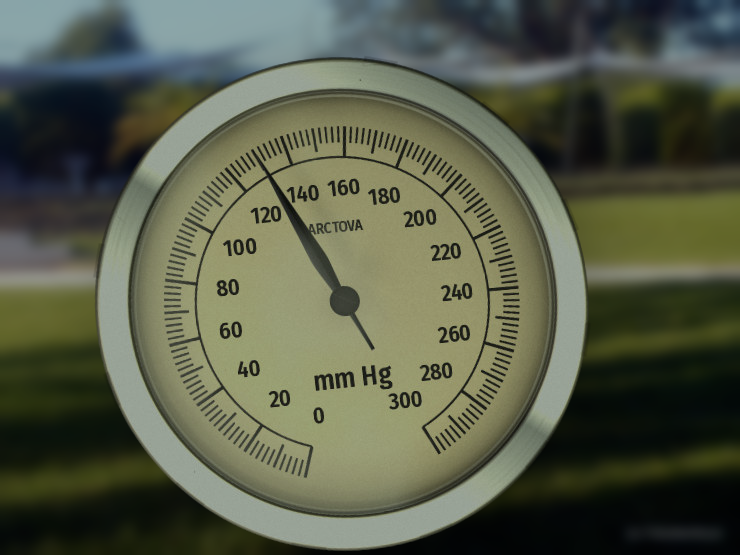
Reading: 130 (mmHg)
